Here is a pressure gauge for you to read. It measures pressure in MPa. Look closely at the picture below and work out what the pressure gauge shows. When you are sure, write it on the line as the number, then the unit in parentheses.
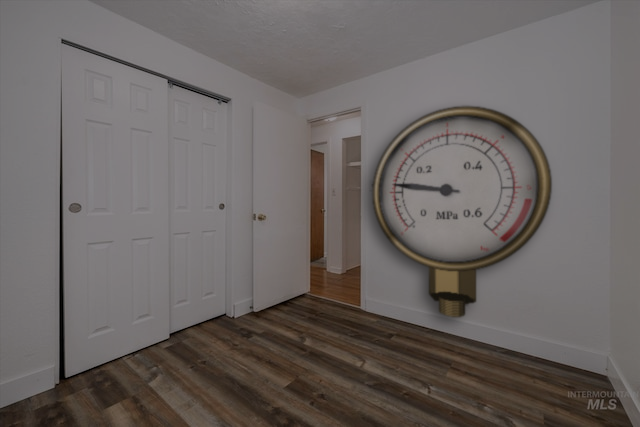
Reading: 0.12 (MPa)
